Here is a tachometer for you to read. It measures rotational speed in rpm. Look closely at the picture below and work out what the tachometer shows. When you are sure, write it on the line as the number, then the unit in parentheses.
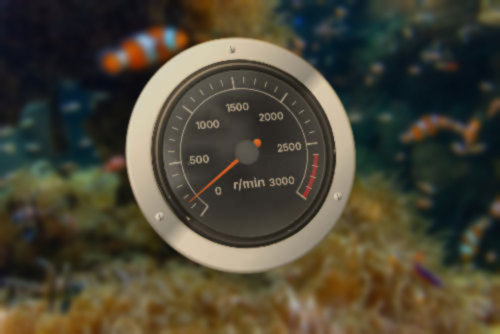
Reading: 150 (rpm)
